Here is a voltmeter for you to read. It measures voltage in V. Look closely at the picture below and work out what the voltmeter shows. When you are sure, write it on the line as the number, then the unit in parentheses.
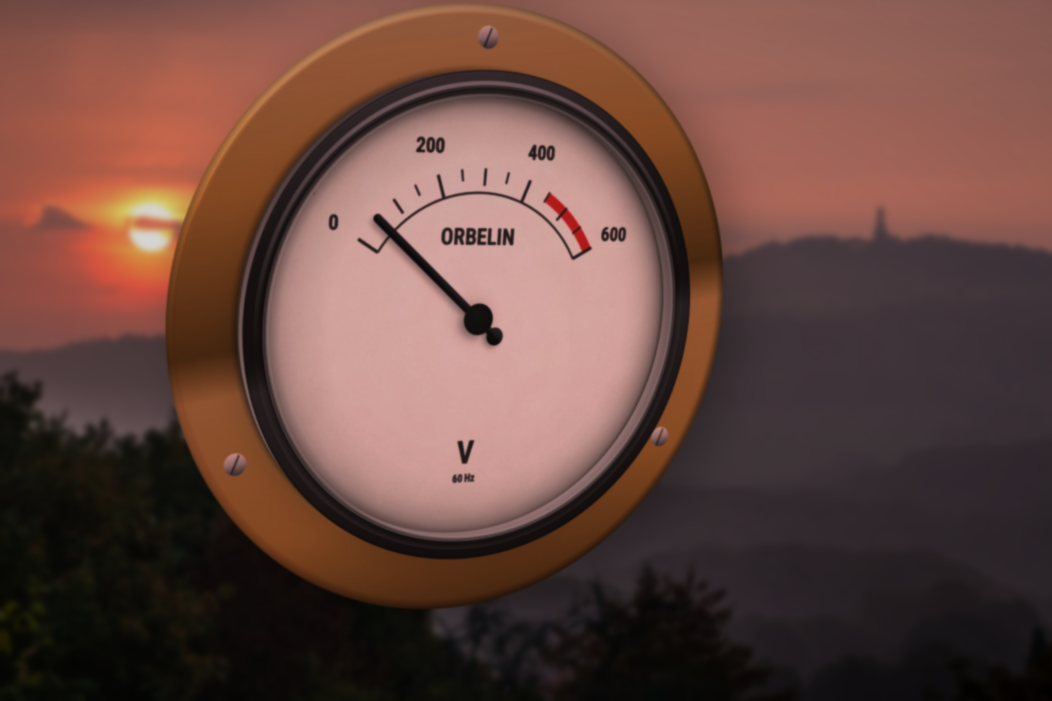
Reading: 50 (V)
